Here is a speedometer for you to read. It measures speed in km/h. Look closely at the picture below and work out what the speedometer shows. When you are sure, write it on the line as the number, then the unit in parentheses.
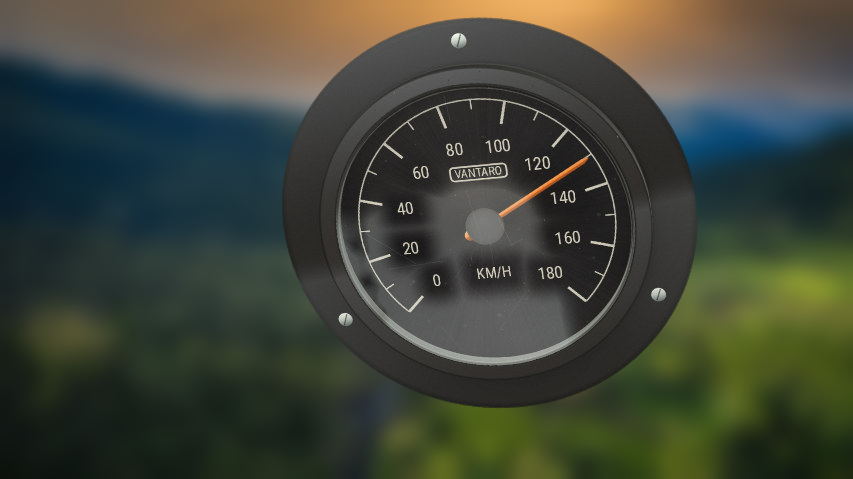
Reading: 130 (km/h)
